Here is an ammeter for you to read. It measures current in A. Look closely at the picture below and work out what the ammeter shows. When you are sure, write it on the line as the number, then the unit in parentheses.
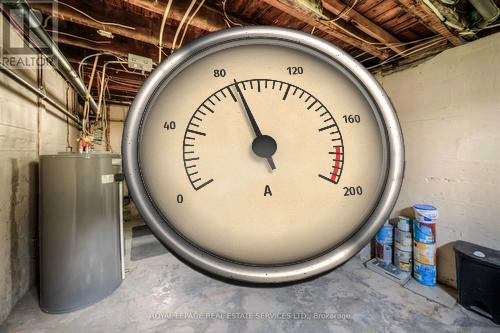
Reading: 85 (A)
